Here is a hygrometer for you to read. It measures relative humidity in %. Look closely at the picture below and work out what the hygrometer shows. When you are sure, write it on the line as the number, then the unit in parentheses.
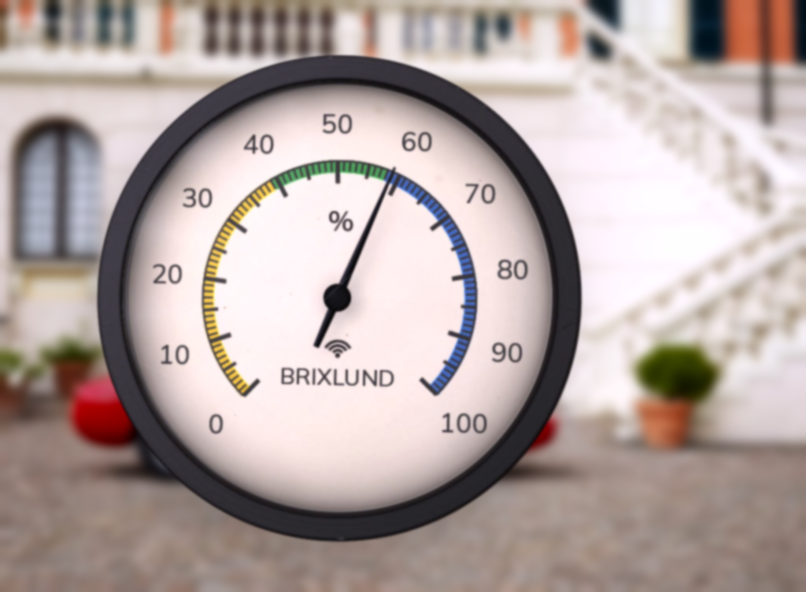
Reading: 59 (%)
